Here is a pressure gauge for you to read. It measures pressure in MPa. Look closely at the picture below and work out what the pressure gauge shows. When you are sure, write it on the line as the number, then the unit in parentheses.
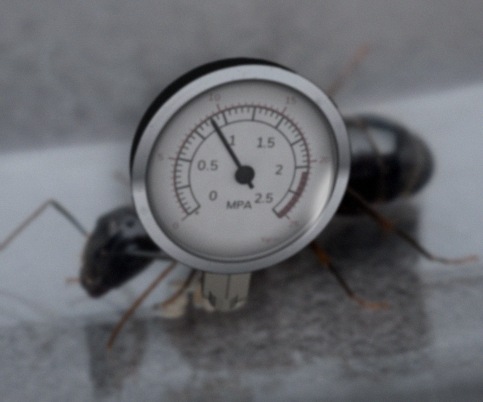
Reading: 0.9 (MPa)
